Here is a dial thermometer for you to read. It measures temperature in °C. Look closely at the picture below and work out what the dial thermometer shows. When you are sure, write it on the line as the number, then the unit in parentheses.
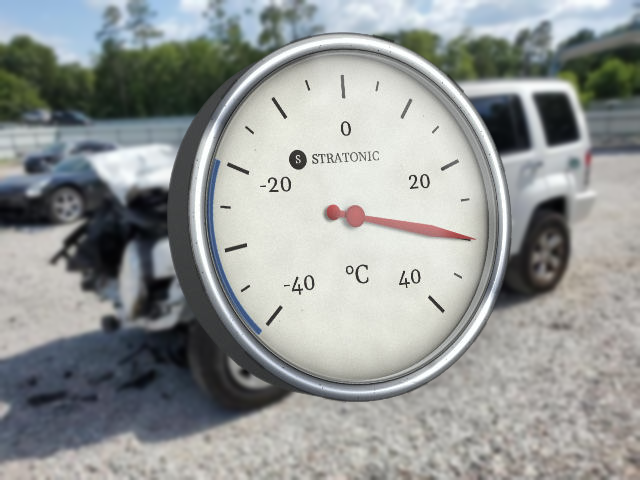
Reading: 30 (°C)
